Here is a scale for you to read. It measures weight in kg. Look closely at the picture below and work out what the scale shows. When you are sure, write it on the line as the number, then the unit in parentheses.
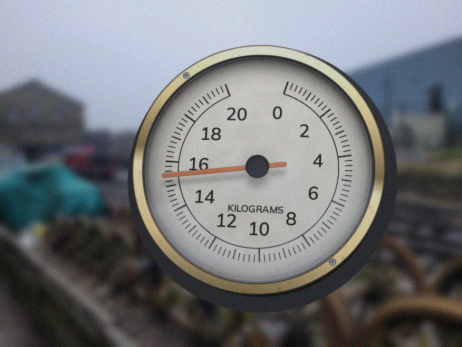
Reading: 15.4 (kg)
